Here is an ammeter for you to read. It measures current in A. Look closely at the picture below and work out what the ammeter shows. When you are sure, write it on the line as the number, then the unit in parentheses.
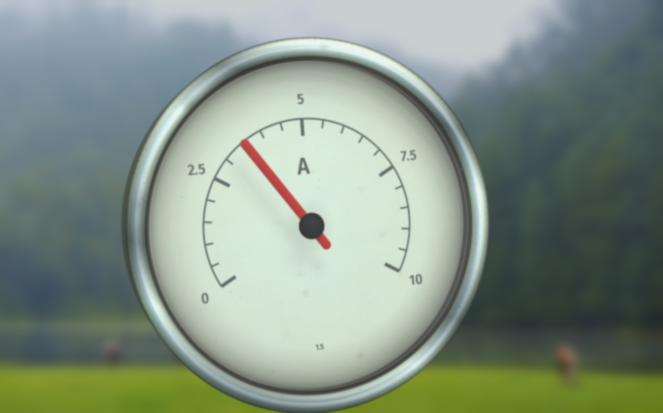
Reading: 3.5 (A)
